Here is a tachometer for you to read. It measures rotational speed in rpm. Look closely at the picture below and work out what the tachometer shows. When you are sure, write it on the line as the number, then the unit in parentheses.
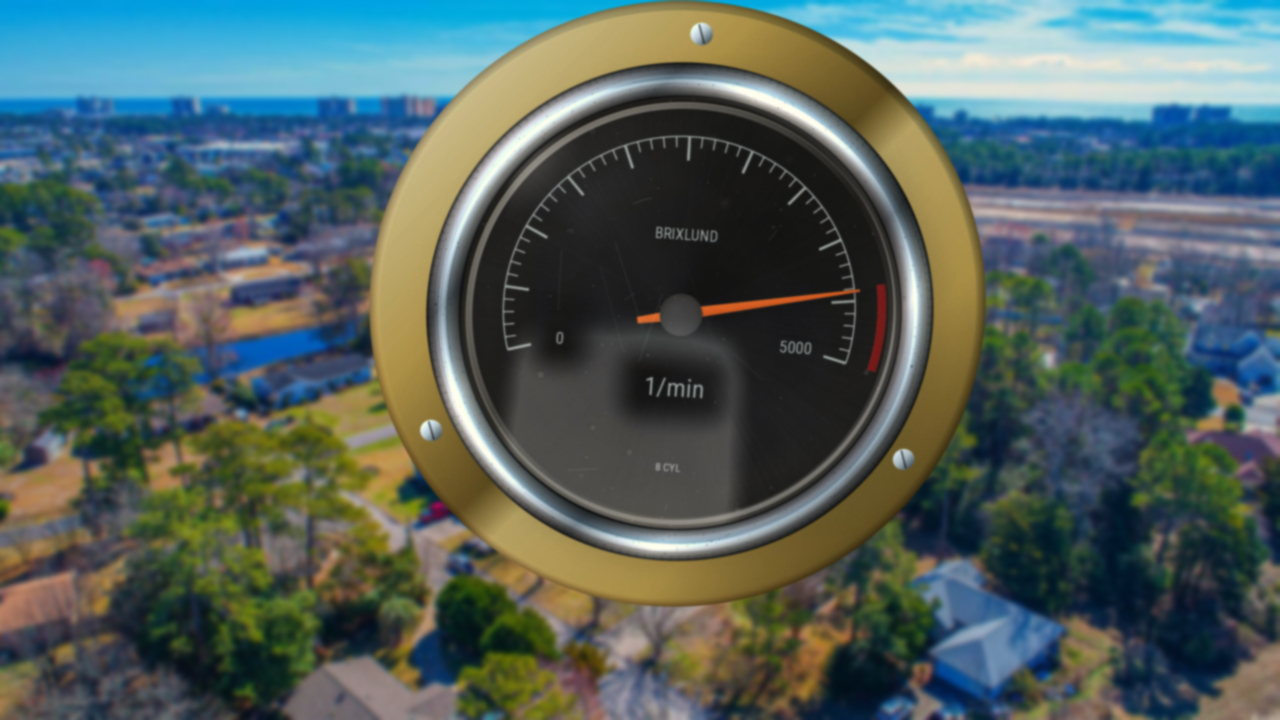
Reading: 4400 (rpm)
